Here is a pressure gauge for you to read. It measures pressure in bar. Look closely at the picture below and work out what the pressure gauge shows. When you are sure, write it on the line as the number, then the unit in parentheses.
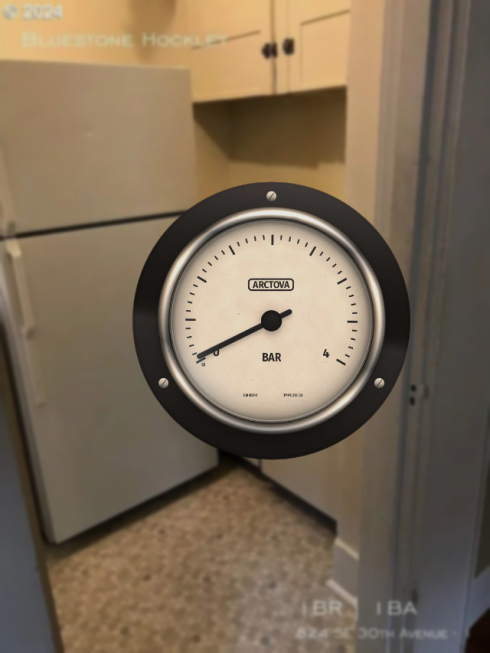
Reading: 0.05 (bar)
